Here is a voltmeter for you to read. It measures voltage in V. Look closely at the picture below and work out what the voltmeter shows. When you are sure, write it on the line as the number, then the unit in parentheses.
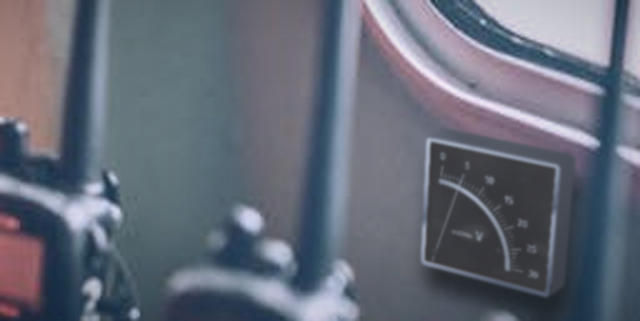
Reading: 5 (V)
